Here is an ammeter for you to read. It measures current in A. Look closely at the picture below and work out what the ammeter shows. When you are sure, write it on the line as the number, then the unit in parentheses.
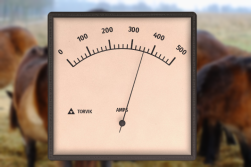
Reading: 360 (A)
